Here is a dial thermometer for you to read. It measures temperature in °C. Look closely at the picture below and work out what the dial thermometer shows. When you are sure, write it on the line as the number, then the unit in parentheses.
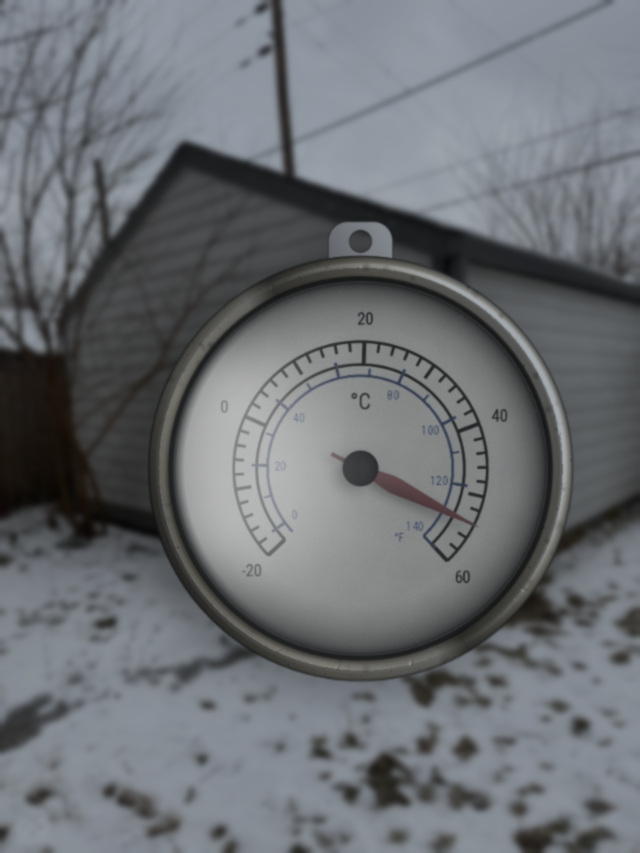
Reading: 54 (°C)
